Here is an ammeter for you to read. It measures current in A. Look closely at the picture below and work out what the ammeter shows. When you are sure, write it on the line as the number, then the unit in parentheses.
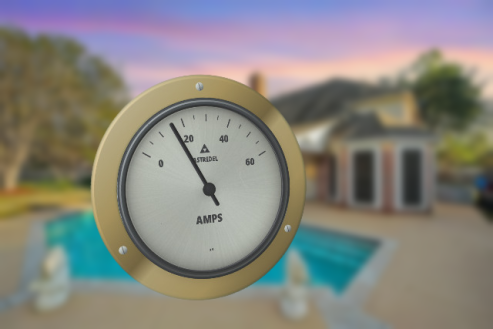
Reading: 15 (A)
